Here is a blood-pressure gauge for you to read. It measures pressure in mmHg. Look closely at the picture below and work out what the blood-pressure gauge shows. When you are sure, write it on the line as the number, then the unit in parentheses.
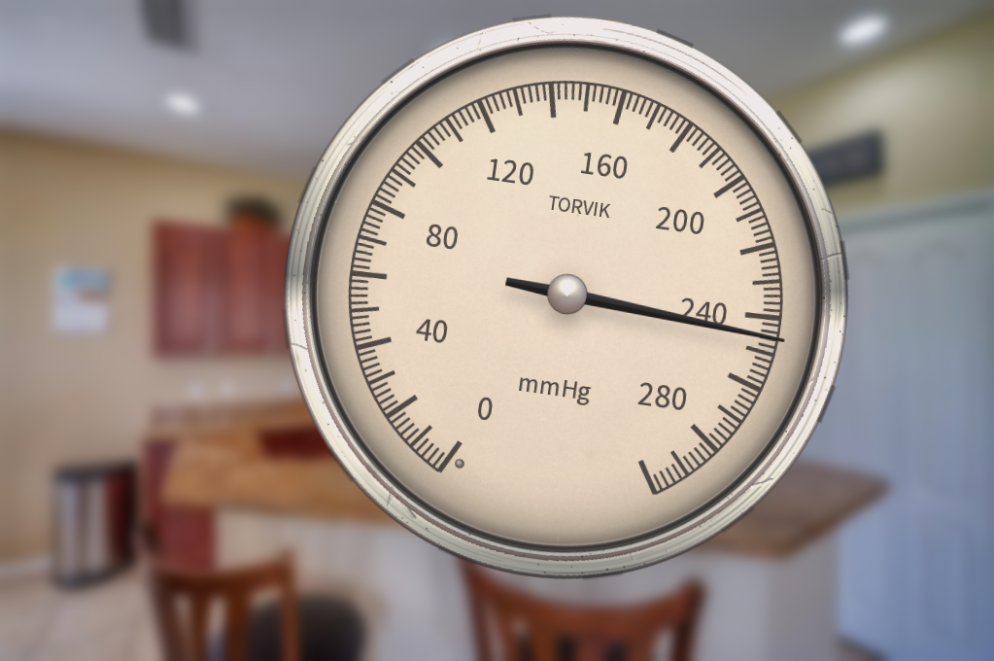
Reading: 246 (mmHg)
